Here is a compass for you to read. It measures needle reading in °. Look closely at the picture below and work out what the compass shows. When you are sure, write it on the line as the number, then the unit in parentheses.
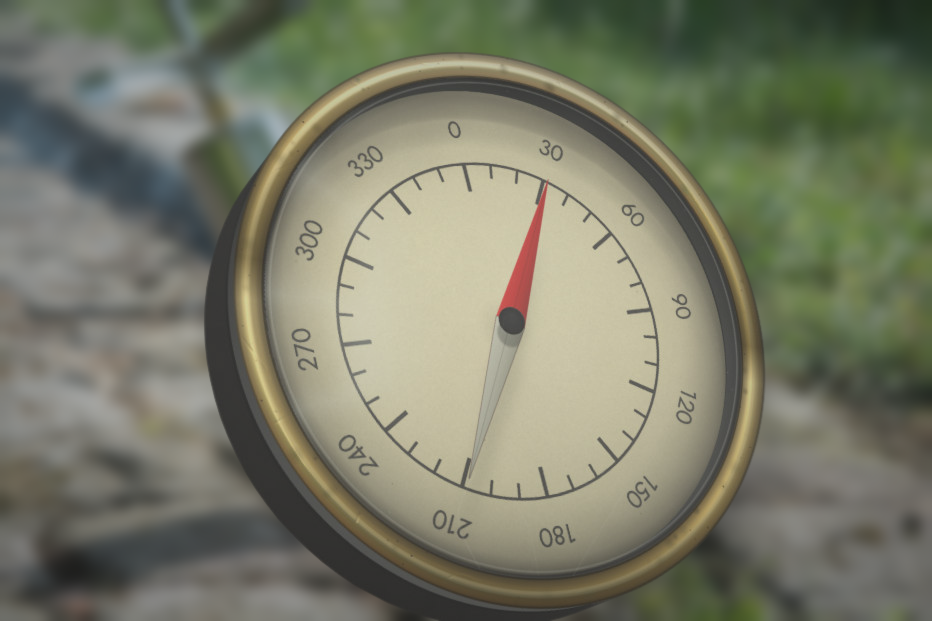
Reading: 30 (°)
